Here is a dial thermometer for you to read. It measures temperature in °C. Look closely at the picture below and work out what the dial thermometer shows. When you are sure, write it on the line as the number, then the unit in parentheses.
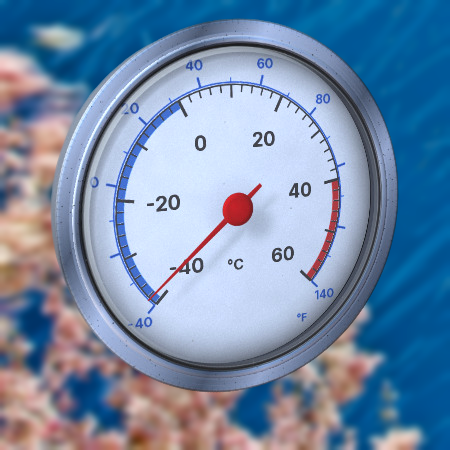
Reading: -38 (°C)
